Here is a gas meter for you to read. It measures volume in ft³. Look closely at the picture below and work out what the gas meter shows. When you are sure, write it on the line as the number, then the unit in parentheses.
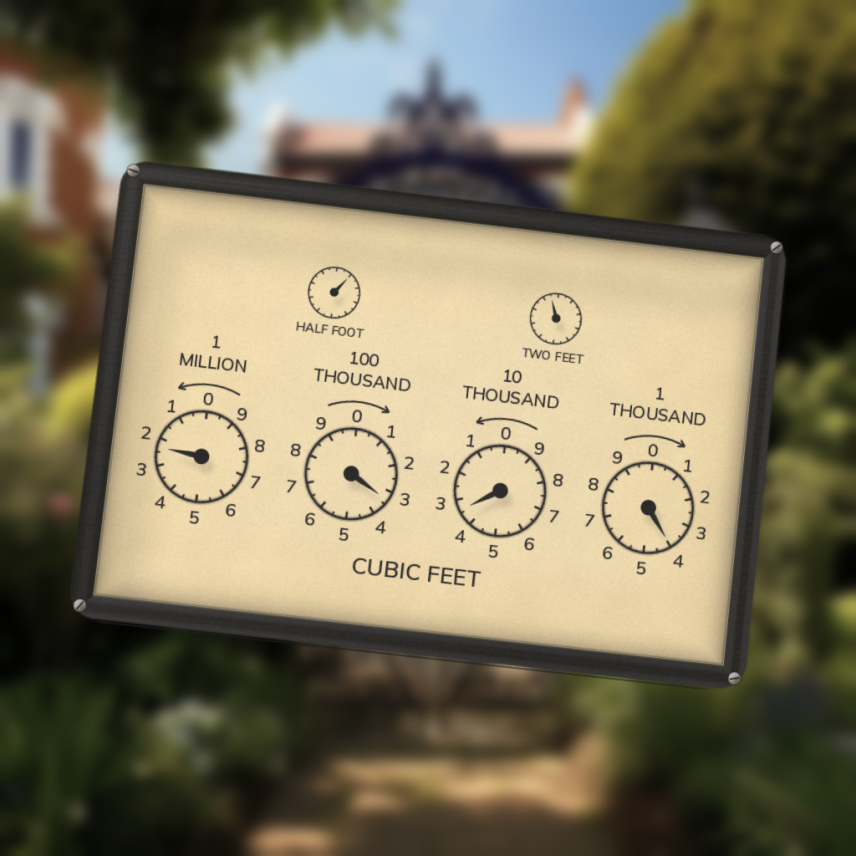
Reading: 233400 (ft³)
